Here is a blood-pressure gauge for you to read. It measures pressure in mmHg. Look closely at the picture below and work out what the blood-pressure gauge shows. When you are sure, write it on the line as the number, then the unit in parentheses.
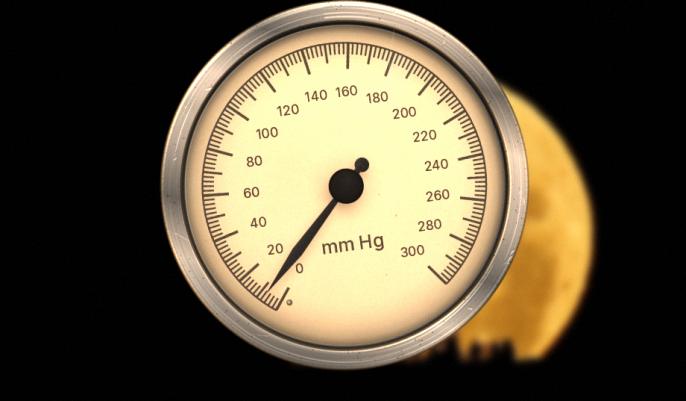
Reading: 8 (mmHg)
